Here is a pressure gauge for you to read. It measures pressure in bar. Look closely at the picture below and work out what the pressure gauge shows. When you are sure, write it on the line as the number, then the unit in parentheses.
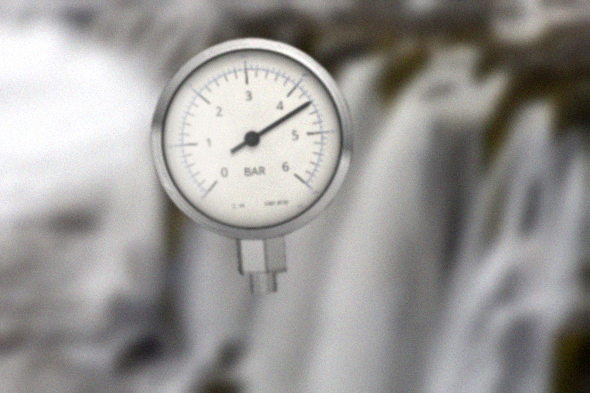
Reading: 4.4 (bar)
